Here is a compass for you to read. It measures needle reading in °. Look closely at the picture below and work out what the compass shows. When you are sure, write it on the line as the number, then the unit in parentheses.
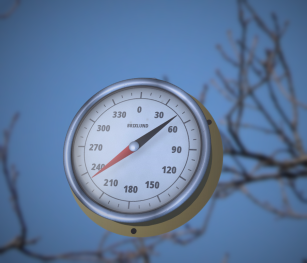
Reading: 230 (°)
